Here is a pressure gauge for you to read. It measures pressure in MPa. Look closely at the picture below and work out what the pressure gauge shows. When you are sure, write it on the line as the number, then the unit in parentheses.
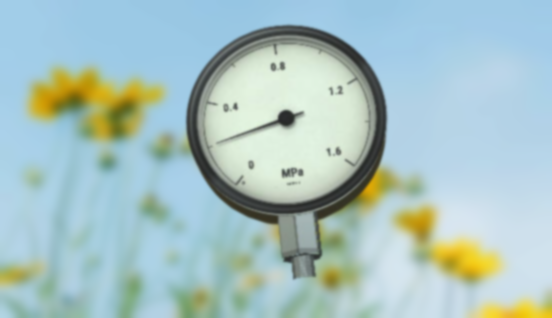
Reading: 0.2 (MPa)
